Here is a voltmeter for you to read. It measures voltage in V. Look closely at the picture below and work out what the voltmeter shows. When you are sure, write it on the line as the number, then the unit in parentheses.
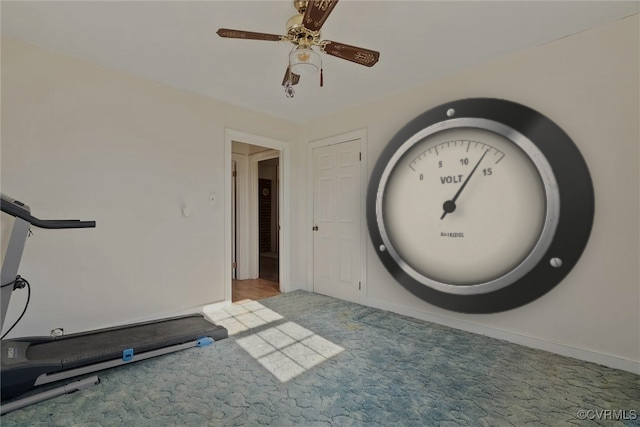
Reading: 13 (V)
